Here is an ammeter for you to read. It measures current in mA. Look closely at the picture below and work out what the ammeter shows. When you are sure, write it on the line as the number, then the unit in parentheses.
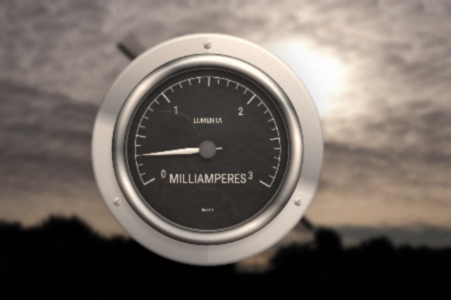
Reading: 0.3 (mA)
